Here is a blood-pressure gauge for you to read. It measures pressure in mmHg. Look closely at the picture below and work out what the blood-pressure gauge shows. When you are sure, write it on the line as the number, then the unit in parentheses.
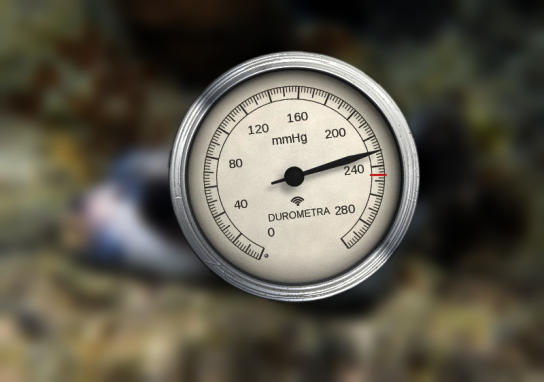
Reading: 230 (mmHg)
